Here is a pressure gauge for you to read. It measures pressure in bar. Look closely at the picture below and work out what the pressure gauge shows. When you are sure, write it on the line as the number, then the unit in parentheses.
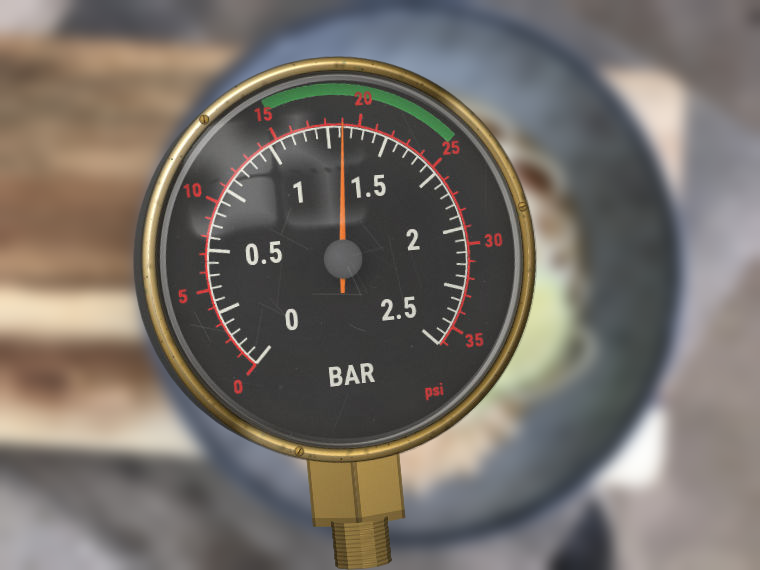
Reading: 1.3 (bar)
